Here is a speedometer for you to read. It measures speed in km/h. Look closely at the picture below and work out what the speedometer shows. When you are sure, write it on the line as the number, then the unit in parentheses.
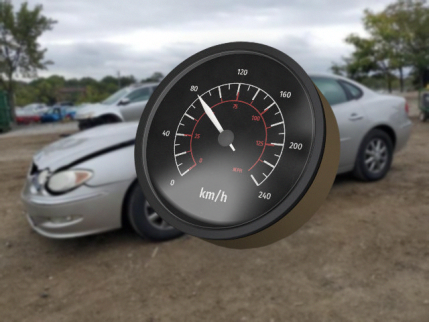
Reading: 80 (km/h)
